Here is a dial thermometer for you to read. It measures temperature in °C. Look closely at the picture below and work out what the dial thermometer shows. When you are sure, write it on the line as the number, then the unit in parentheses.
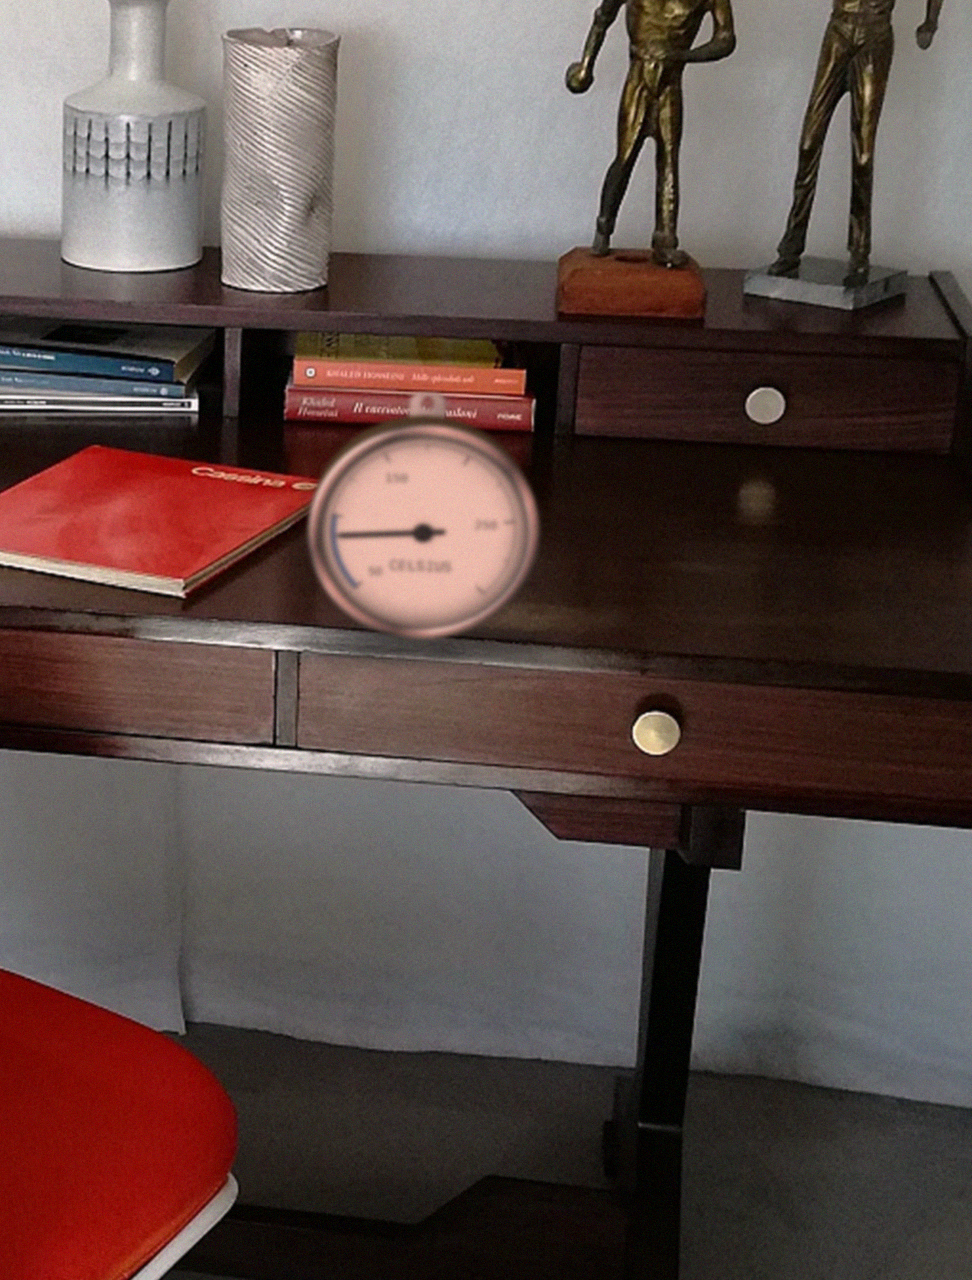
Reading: 87.5 (°C)
